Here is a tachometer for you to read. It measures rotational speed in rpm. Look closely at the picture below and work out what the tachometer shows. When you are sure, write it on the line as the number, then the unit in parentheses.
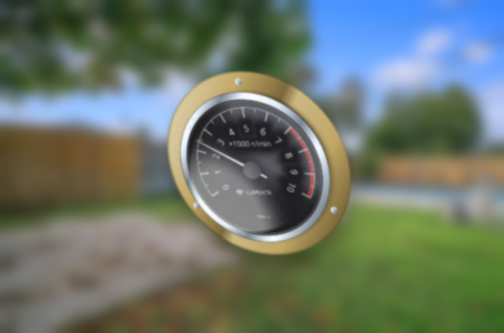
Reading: 2500 (rpm)
